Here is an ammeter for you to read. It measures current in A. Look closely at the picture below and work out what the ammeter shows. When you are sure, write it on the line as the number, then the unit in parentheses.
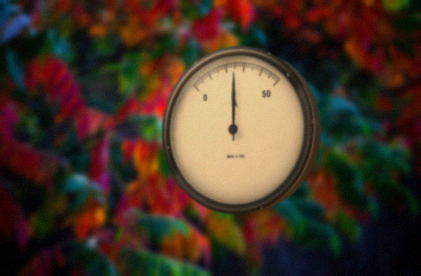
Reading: 25 (A)
